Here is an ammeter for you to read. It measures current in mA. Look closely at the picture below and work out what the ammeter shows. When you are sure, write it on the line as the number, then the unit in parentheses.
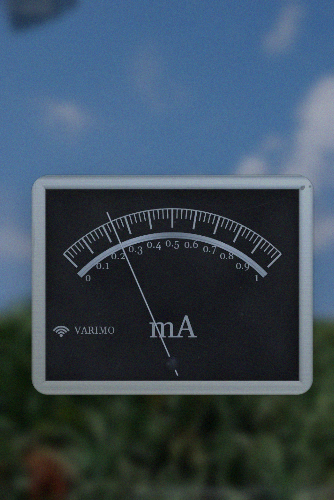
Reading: 0.24 (mA)
